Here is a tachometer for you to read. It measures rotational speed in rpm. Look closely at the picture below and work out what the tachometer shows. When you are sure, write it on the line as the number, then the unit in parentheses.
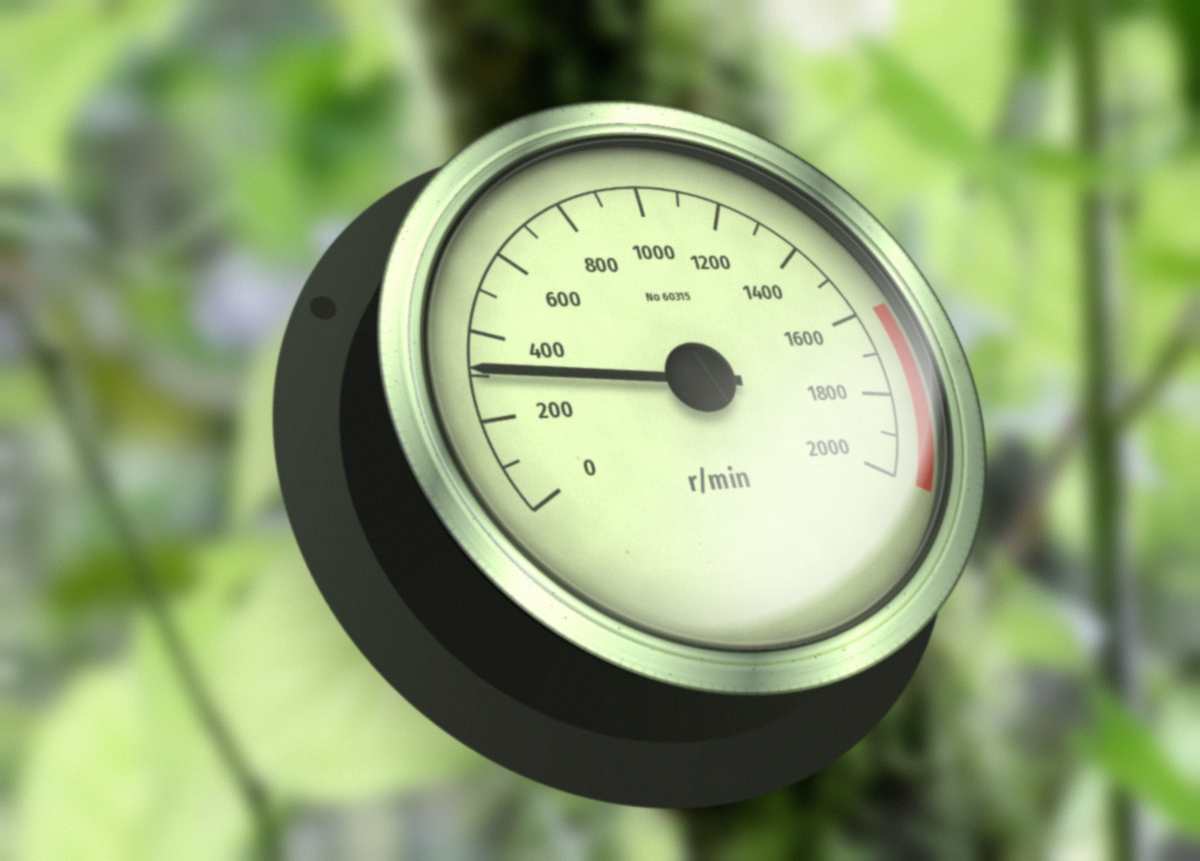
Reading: 300 (rpm)
